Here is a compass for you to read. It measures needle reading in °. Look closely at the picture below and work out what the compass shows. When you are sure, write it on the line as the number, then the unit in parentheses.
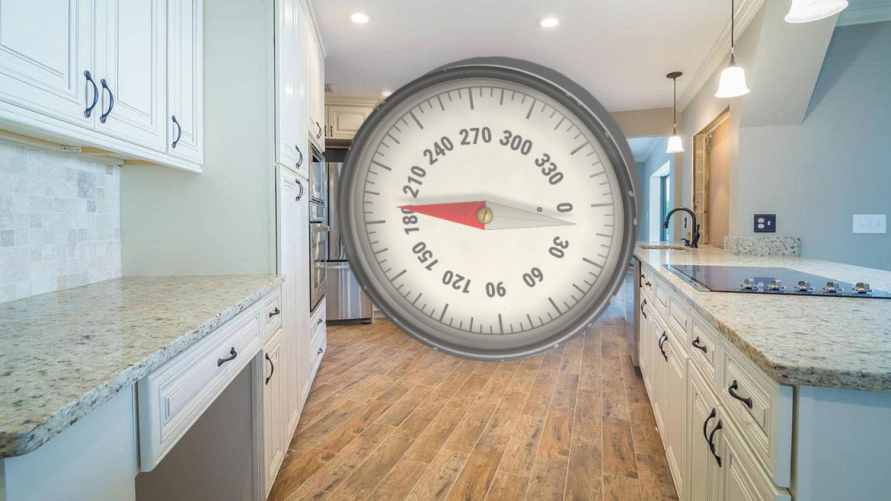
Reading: 190 (°)
